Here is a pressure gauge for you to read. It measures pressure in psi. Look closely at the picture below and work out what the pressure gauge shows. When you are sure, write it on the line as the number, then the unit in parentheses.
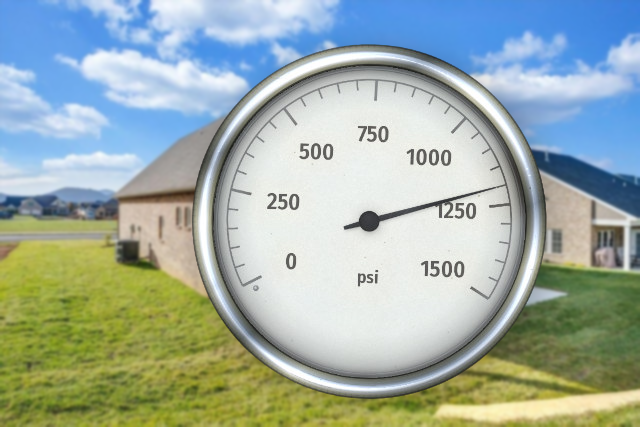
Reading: 1200 (psi)
